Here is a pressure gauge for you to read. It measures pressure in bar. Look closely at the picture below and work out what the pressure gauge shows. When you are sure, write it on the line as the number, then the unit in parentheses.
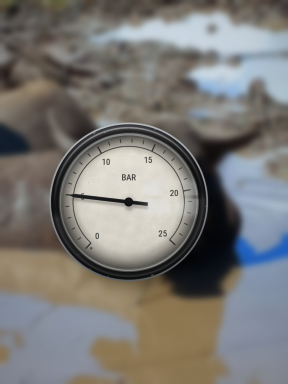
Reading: 5 (bar)
